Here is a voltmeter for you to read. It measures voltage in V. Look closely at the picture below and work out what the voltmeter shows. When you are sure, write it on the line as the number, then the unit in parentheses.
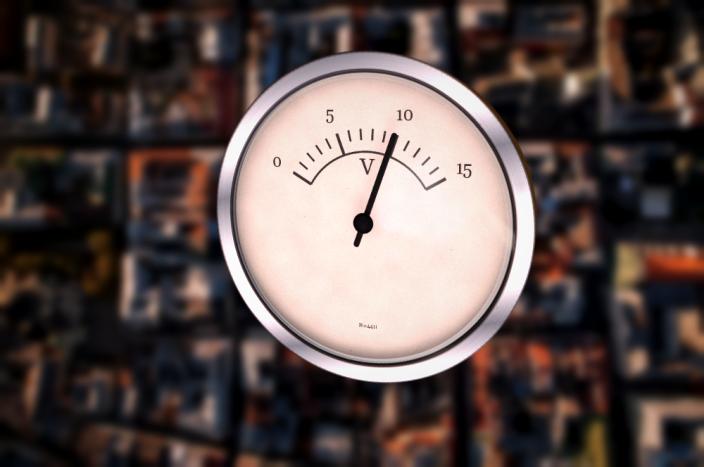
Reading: 10 (V)
